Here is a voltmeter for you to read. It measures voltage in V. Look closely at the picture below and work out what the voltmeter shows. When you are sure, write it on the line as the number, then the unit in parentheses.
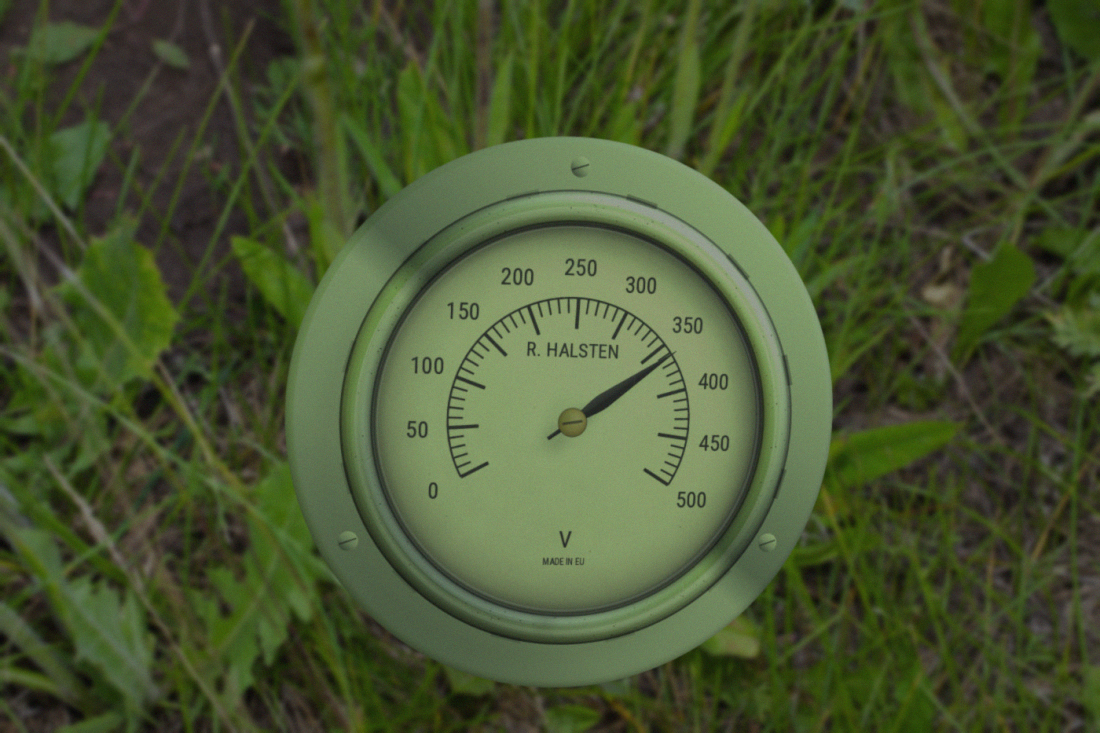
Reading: 360 (V)
